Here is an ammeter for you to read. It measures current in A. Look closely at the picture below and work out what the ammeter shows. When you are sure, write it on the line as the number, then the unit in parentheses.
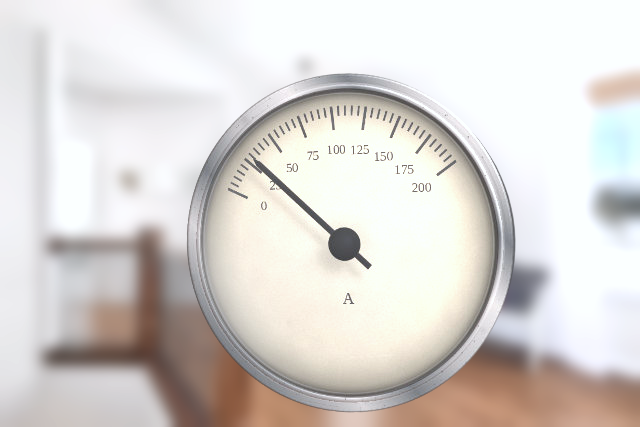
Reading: 30 (A)
